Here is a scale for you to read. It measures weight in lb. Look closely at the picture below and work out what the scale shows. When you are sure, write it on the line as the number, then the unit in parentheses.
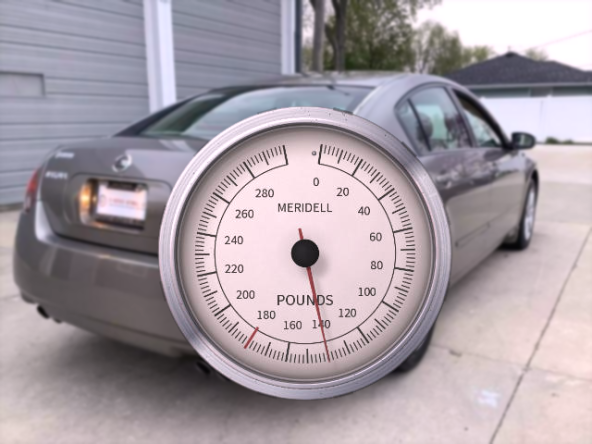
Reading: 140 (lb)
